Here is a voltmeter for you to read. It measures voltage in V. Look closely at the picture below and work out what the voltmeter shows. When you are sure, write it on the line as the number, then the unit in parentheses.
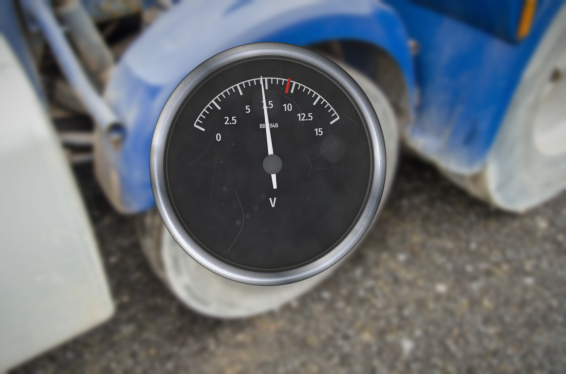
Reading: 7 (V)
